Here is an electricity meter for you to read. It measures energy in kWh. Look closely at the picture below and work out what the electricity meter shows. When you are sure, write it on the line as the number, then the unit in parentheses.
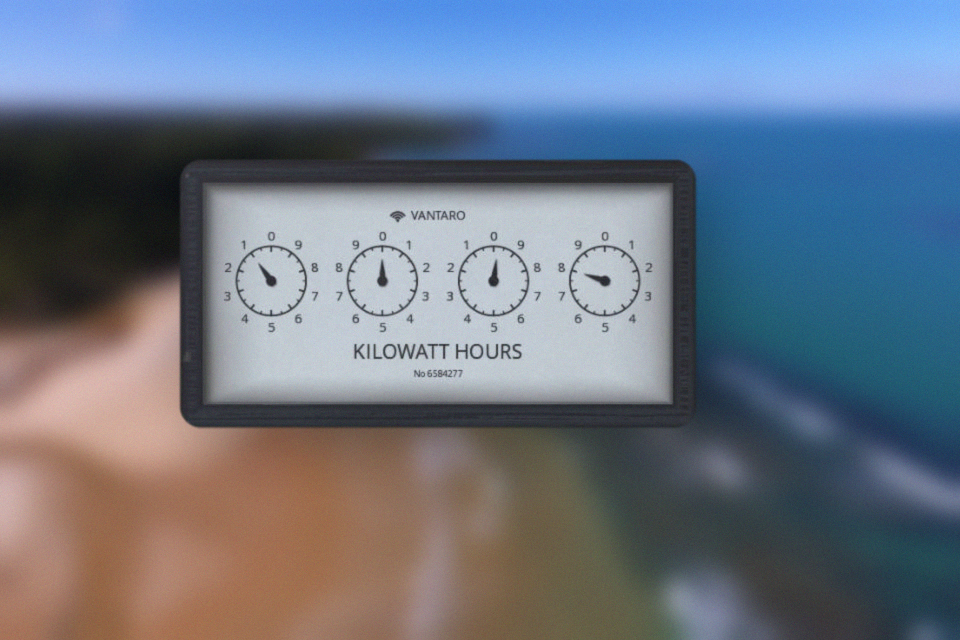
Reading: 998 (kWh)
